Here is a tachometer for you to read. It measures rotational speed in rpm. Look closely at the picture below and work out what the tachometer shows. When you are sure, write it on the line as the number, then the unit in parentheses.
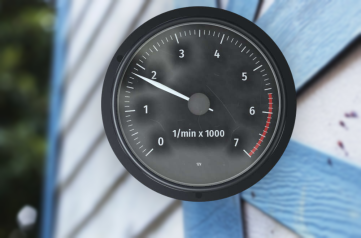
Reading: 1800 (rpm)
